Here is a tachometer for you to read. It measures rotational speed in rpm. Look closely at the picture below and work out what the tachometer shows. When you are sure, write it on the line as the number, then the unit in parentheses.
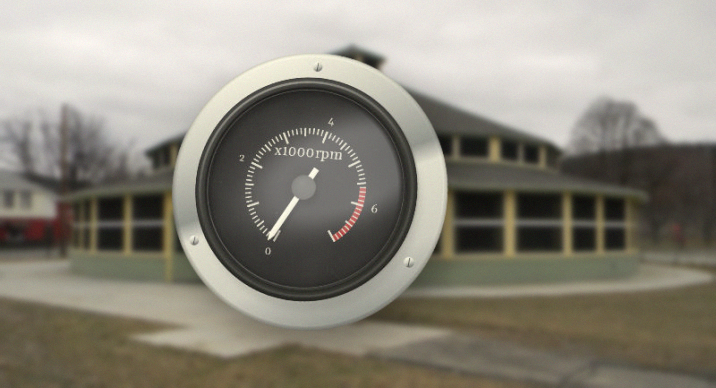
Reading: 100 (rpm)
